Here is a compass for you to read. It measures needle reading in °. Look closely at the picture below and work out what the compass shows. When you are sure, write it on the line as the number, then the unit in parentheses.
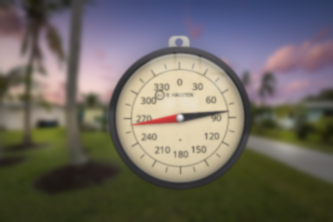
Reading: 262.5 (°)
